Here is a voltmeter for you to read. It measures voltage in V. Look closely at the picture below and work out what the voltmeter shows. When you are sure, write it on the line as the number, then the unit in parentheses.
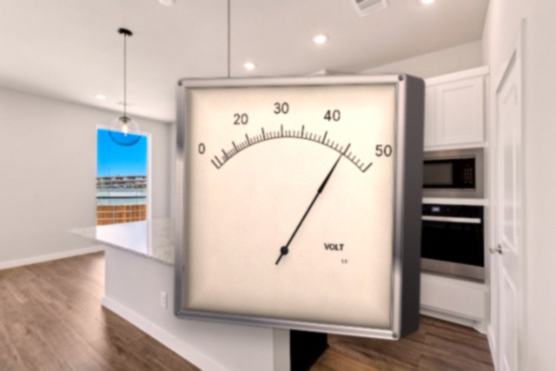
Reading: 45 (V)
